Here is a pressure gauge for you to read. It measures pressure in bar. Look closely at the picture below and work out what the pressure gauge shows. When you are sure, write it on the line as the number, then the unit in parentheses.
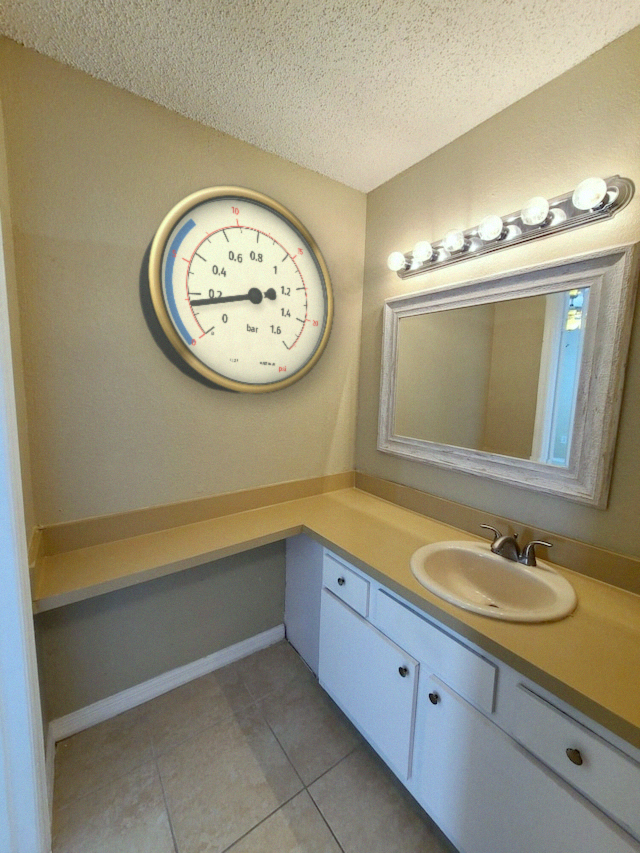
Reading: 0.15 (bar)
